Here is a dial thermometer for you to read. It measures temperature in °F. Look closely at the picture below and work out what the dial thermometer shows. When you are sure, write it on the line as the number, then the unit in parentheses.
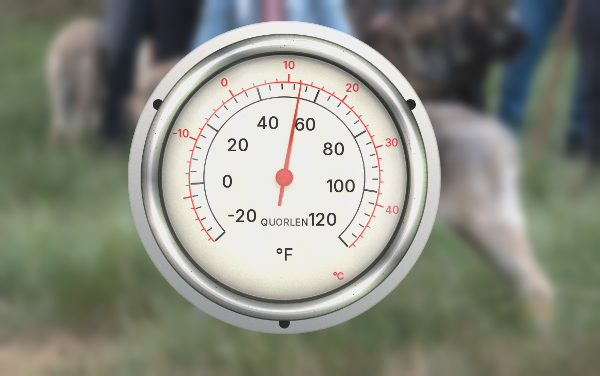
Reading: 54 (°F)
